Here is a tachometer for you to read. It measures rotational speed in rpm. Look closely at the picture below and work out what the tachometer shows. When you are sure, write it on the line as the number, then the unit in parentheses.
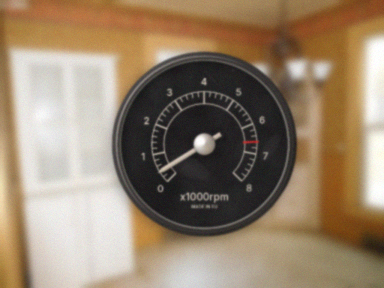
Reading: 400 (rpm)
